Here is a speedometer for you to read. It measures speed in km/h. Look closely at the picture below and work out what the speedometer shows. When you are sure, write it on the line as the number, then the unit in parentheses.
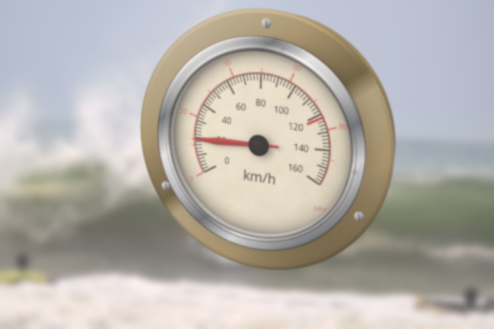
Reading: 20 (km/h)
